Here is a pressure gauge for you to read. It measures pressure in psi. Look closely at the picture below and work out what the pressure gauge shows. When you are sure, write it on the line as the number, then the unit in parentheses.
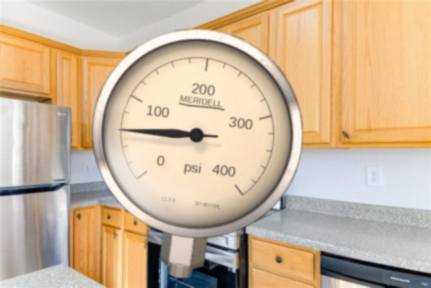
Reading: 60 (psi)
